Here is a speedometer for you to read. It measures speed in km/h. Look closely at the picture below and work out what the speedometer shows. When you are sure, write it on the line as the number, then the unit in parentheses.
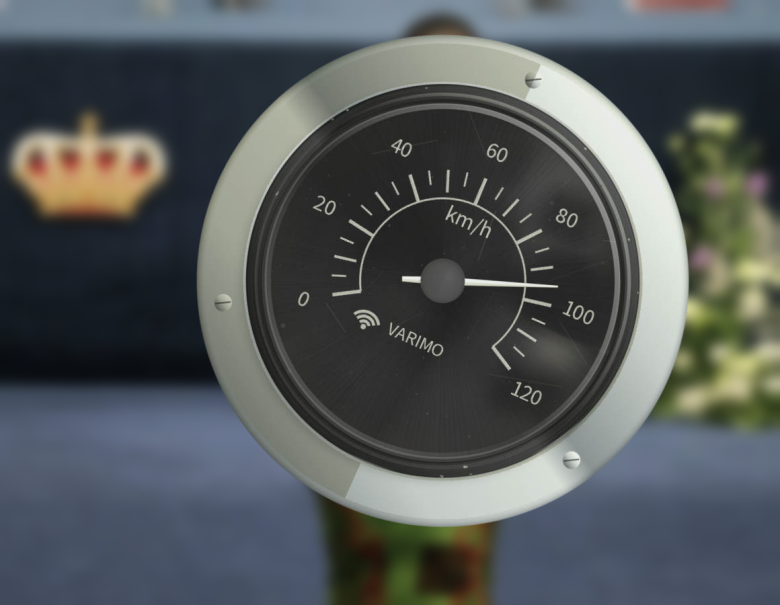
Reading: 95 (km/h)
